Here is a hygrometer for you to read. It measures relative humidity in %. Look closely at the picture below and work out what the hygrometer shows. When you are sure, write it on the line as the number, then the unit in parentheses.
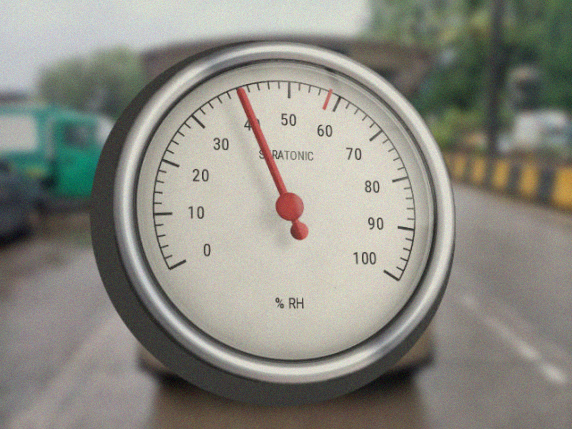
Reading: 40 (%)
